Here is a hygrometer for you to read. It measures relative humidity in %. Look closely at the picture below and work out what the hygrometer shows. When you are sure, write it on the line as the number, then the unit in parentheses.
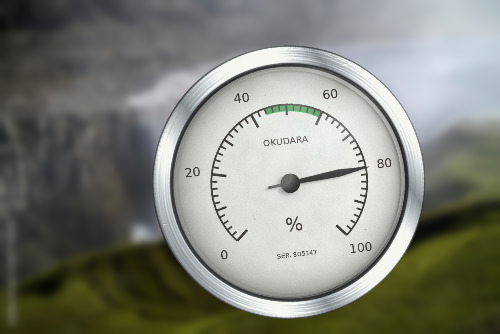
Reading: 80 (%)
